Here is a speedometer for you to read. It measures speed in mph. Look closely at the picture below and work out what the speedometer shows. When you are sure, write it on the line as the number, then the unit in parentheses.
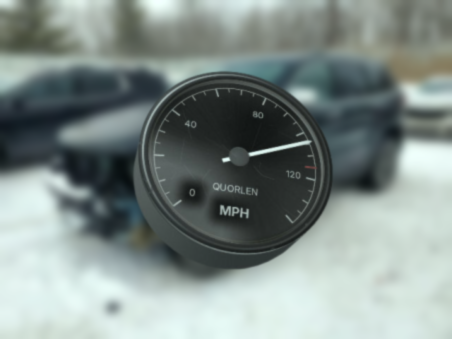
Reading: 105 (mph)
